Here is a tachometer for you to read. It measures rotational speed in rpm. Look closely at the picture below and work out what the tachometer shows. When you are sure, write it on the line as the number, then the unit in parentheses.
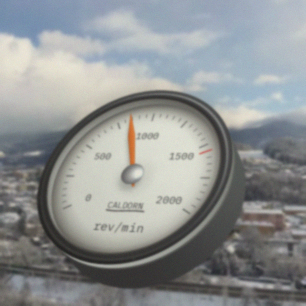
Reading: 850 (rpm)
